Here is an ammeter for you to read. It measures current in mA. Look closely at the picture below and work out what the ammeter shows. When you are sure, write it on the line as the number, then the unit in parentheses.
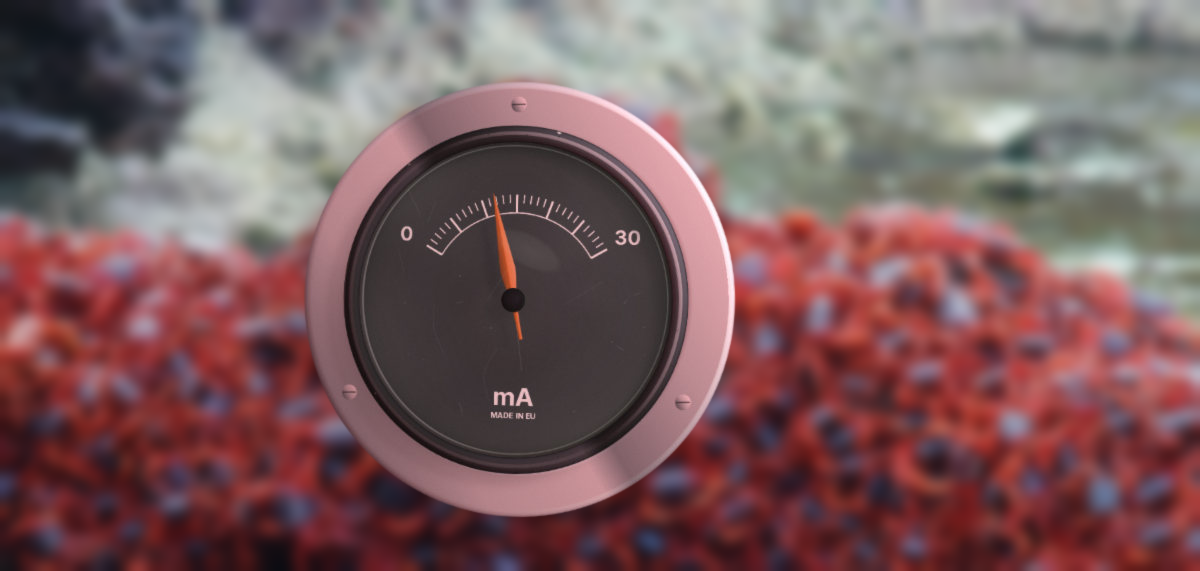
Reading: 12 (mA)
